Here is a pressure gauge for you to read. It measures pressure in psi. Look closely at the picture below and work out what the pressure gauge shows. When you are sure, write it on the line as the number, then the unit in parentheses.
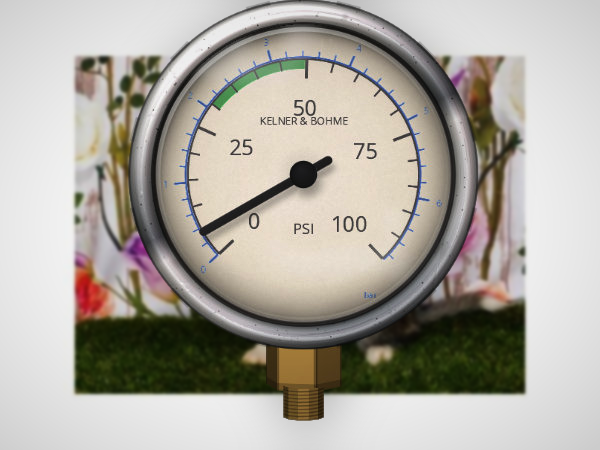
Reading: 5 (psi)
